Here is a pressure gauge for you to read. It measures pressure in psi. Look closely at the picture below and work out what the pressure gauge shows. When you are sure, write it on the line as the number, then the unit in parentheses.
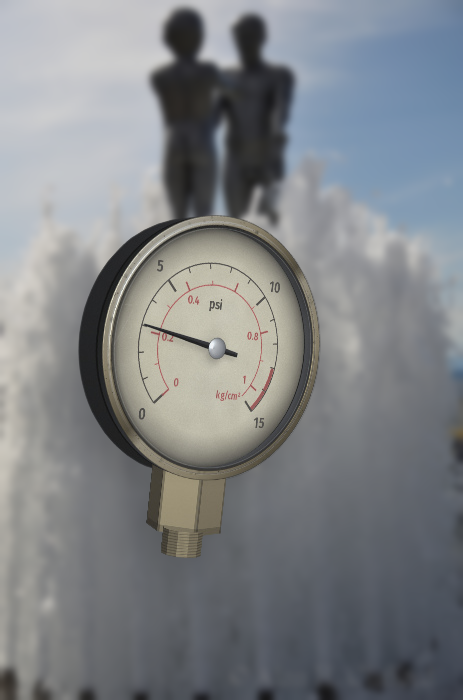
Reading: 3 (psi)
